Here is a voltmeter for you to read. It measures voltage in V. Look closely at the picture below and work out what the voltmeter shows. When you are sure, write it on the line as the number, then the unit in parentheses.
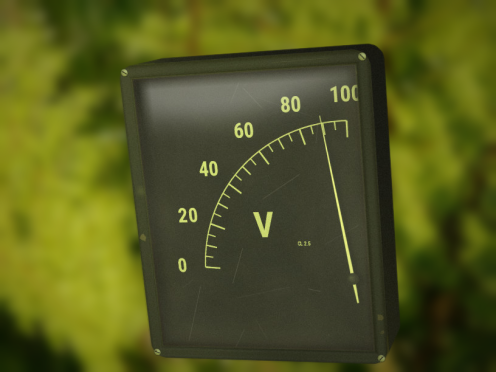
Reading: 90 (V)
